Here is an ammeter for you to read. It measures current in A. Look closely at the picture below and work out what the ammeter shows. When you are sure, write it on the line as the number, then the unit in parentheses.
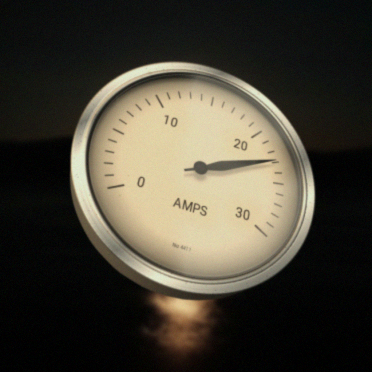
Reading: 23 (A)
